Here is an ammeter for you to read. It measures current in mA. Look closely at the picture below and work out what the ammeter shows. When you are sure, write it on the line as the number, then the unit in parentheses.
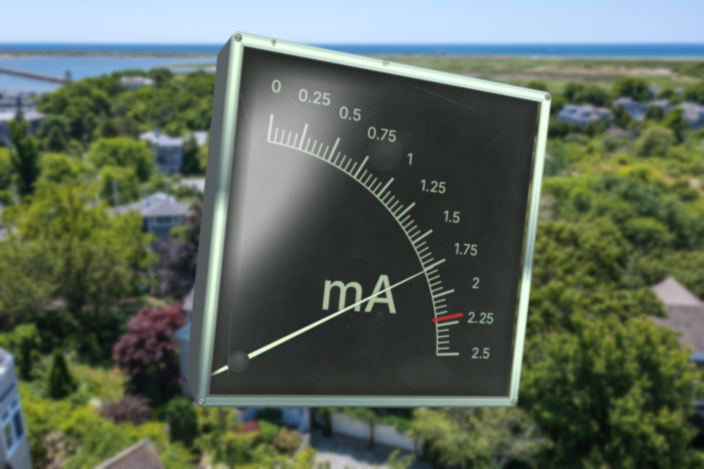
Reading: 1.75 (mA)
